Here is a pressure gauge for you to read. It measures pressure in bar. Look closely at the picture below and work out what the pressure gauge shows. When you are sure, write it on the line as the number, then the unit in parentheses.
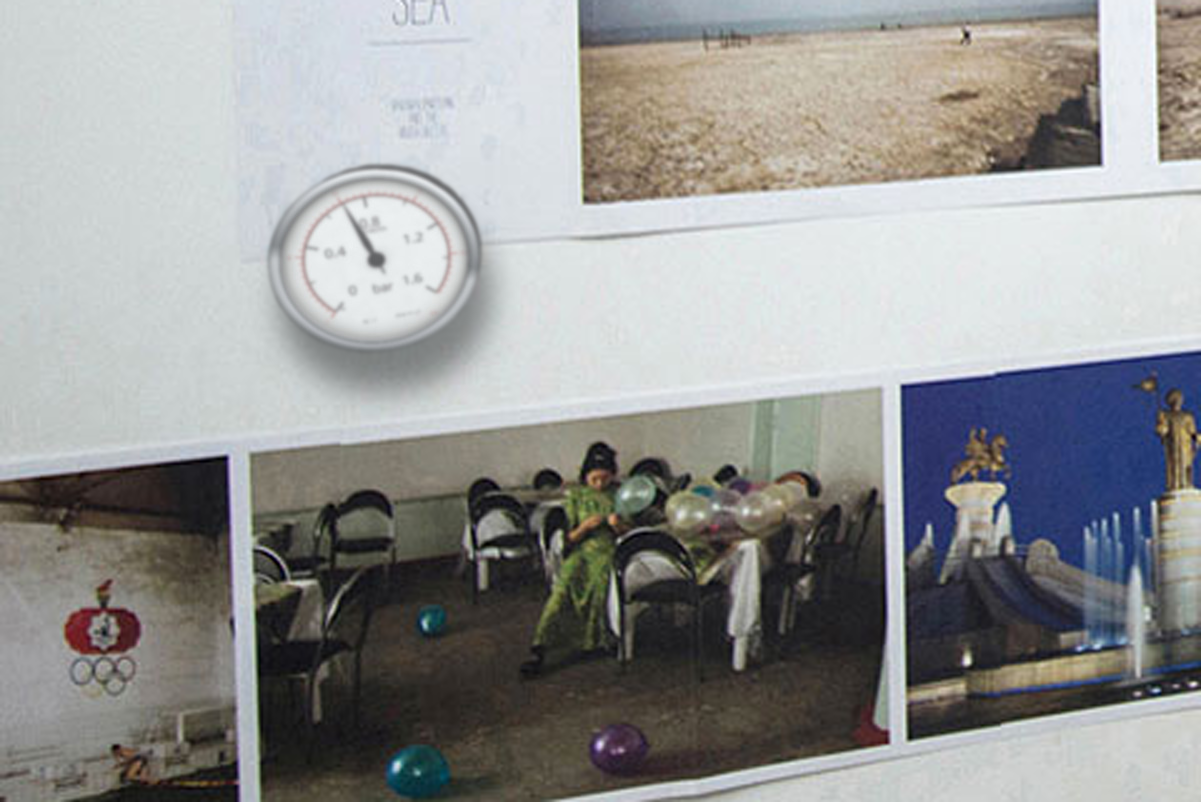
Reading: 0.7 (bar)
